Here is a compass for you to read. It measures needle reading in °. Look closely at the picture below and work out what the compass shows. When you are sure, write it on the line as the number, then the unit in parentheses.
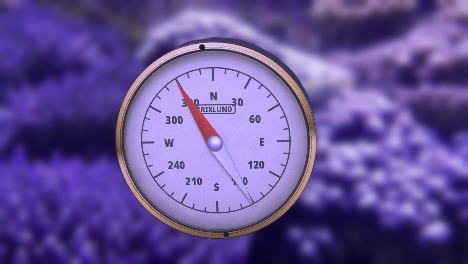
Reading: 330 (°)
